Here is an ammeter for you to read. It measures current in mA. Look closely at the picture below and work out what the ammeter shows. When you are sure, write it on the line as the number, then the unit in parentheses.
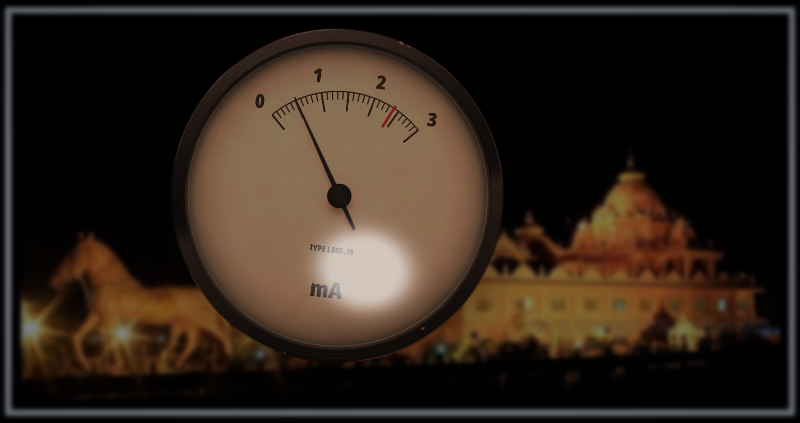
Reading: 0.5 (mA)
